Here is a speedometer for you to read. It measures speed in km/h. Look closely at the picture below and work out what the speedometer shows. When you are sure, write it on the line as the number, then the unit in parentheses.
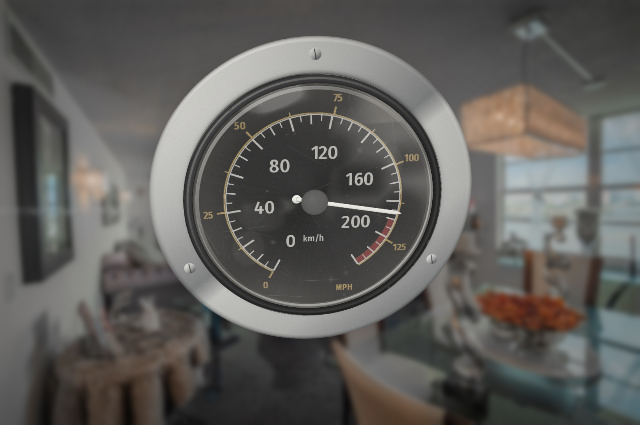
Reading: 185 (km/h)
